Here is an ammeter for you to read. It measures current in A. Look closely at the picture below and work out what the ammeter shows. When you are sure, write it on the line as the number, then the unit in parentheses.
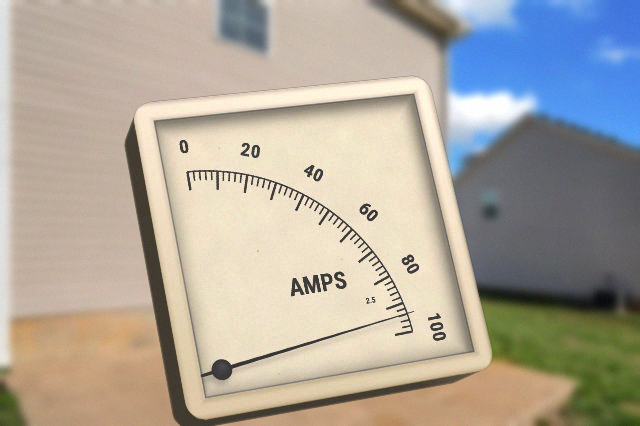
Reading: 94 (A)
